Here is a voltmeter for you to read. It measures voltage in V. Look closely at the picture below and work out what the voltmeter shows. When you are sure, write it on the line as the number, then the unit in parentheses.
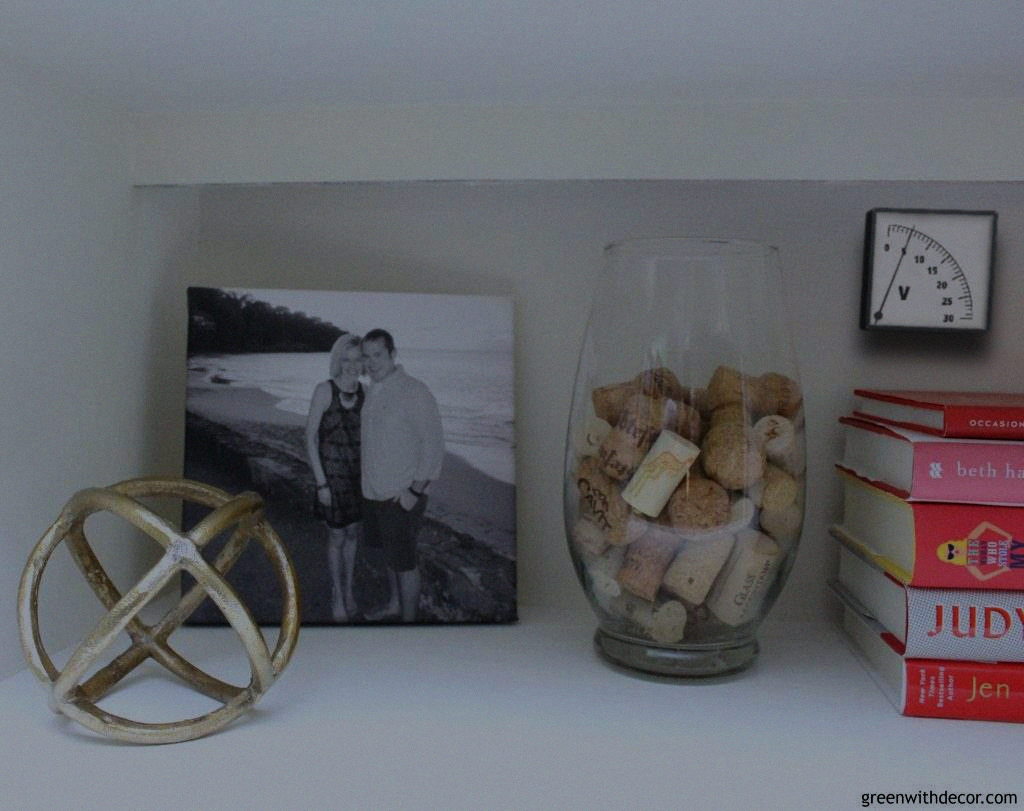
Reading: 5 (V)
